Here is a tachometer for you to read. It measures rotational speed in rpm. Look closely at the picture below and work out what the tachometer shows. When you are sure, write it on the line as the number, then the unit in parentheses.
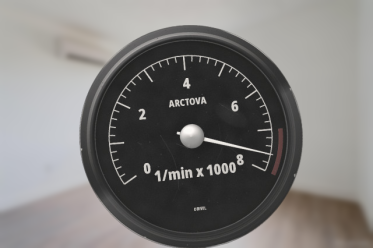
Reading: 7600 (rpm)
